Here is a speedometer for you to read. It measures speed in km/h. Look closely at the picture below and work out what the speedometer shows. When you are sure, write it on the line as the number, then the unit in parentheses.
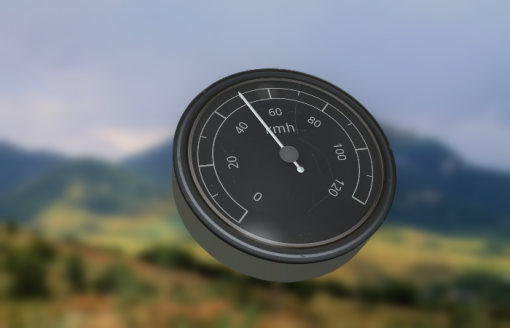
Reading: 50 (km/h)
